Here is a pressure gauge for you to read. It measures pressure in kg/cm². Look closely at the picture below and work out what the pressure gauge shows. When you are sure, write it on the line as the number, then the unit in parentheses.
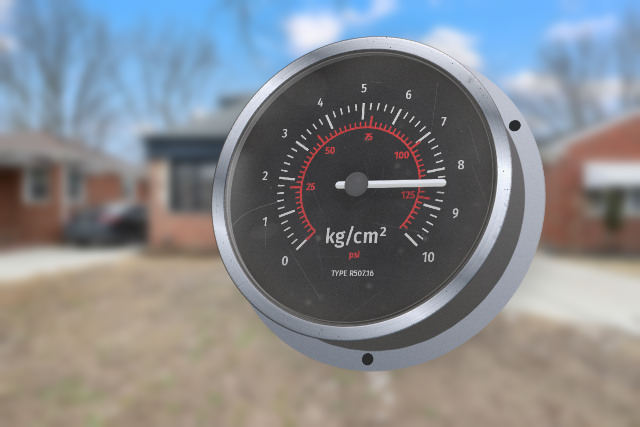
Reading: 8.4 (kg/cm²)
